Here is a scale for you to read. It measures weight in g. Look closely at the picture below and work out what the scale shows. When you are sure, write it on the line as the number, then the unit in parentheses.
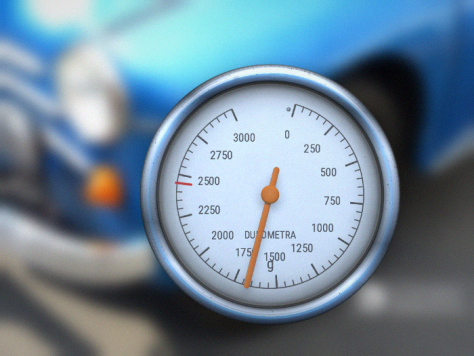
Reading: 1675 (g)
